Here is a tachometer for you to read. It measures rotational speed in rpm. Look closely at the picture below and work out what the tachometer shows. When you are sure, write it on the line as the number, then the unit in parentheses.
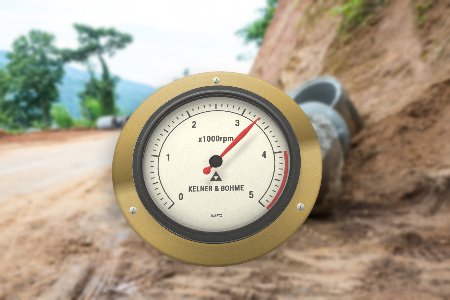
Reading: 3300 (rpm)
